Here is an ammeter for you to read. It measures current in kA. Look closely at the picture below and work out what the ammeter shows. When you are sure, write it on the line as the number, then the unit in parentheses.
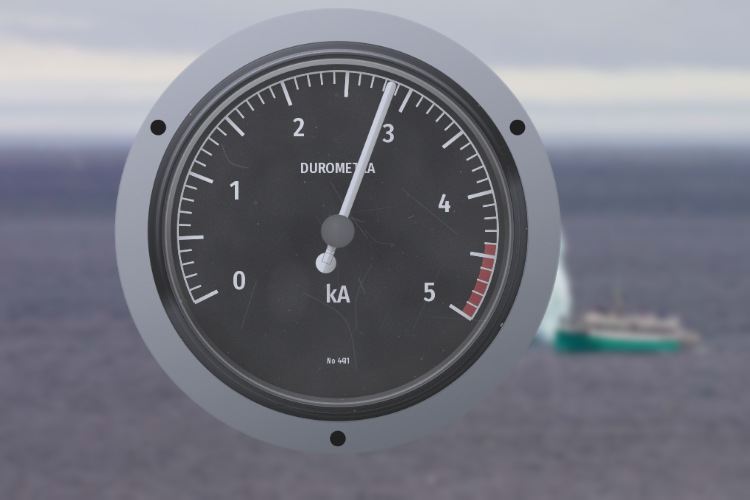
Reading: 2.85 (kA)
